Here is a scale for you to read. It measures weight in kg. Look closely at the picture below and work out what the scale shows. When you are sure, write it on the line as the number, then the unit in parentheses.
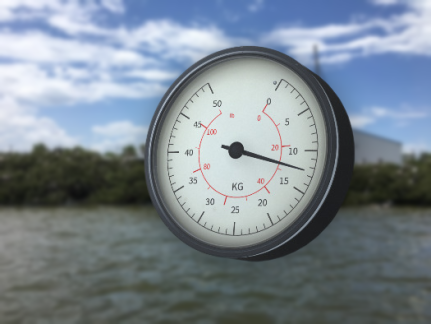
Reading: 12.5 (kg)
